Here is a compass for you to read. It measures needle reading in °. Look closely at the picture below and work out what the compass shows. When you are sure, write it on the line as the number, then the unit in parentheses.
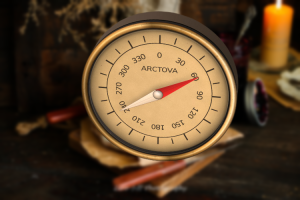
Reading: 60 (°)
